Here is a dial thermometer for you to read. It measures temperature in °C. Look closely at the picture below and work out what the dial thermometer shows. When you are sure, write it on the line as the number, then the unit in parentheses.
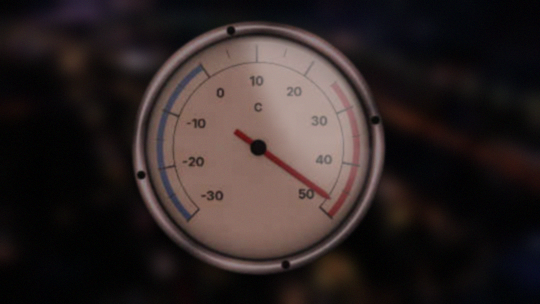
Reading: 47.5 (°C)
